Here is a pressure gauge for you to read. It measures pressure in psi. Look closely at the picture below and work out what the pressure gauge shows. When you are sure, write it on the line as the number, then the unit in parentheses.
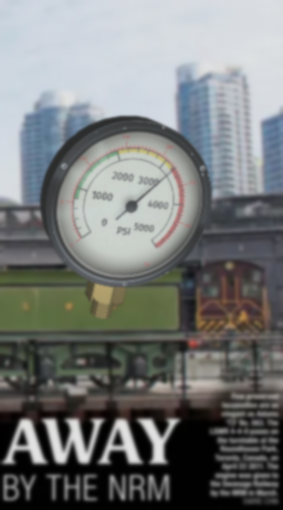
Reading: 3200 (psi)
